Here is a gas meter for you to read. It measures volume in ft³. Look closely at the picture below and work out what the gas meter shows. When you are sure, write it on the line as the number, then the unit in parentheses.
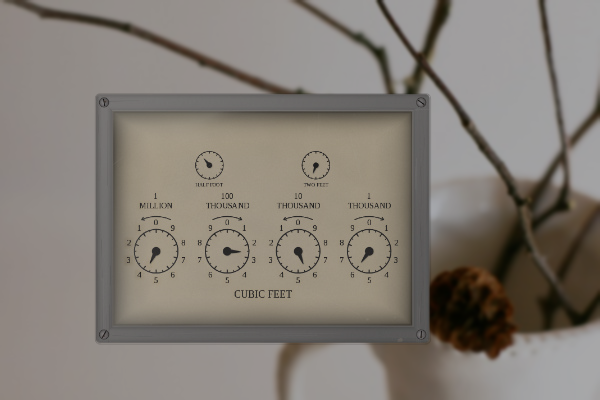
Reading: 425600 (ft³)
